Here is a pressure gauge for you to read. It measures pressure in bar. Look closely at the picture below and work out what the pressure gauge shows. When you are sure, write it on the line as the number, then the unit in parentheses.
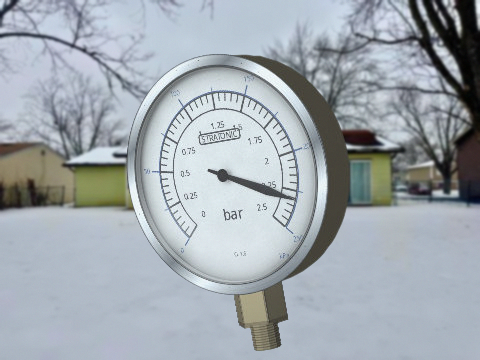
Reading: 2.3 (bar)
